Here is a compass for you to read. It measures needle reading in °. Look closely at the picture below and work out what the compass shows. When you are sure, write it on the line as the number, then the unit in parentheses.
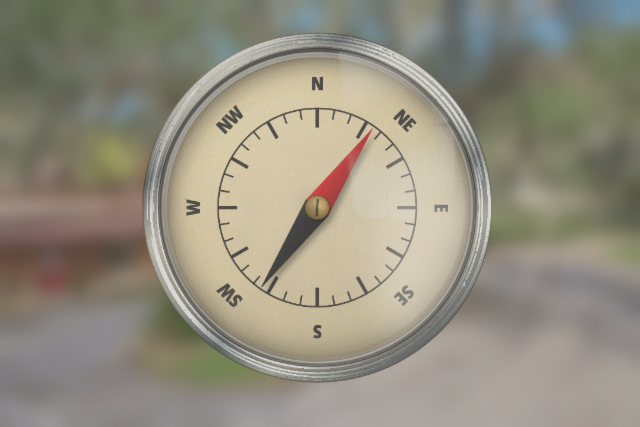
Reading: 35 (°)
